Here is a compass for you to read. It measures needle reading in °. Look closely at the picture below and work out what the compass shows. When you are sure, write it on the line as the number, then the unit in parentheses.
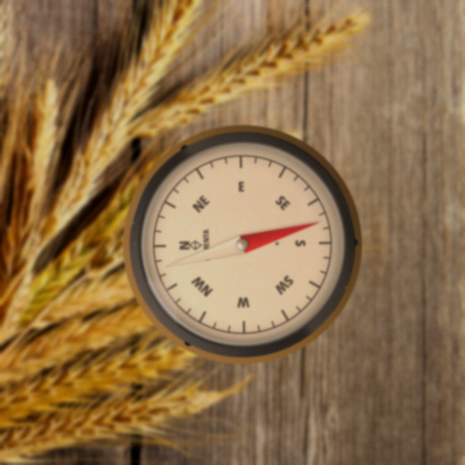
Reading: 165 (°)
